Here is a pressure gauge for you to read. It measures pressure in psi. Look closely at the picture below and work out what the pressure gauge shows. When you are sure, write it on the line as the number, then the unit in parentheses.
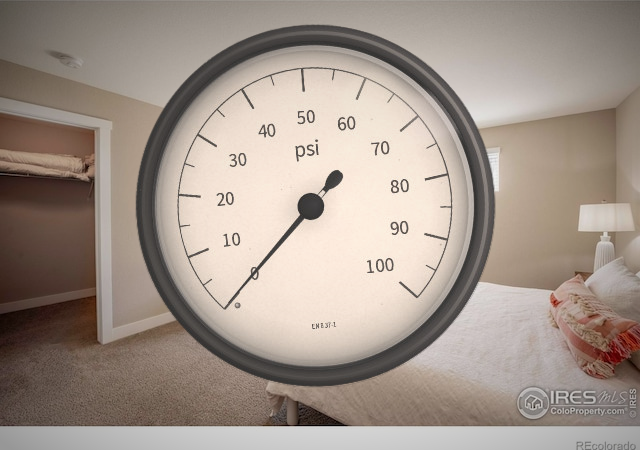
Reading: 0 (psi)
